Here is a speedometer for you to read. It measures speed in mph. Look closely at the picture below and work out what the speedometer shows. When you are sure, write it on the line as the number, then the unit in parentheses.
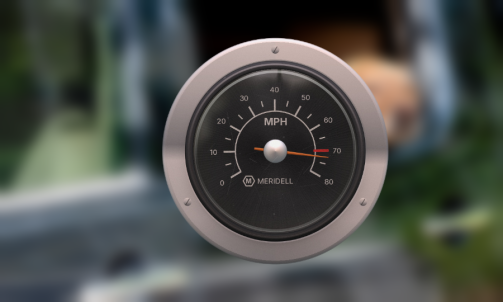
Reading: 72.5 (mph)
